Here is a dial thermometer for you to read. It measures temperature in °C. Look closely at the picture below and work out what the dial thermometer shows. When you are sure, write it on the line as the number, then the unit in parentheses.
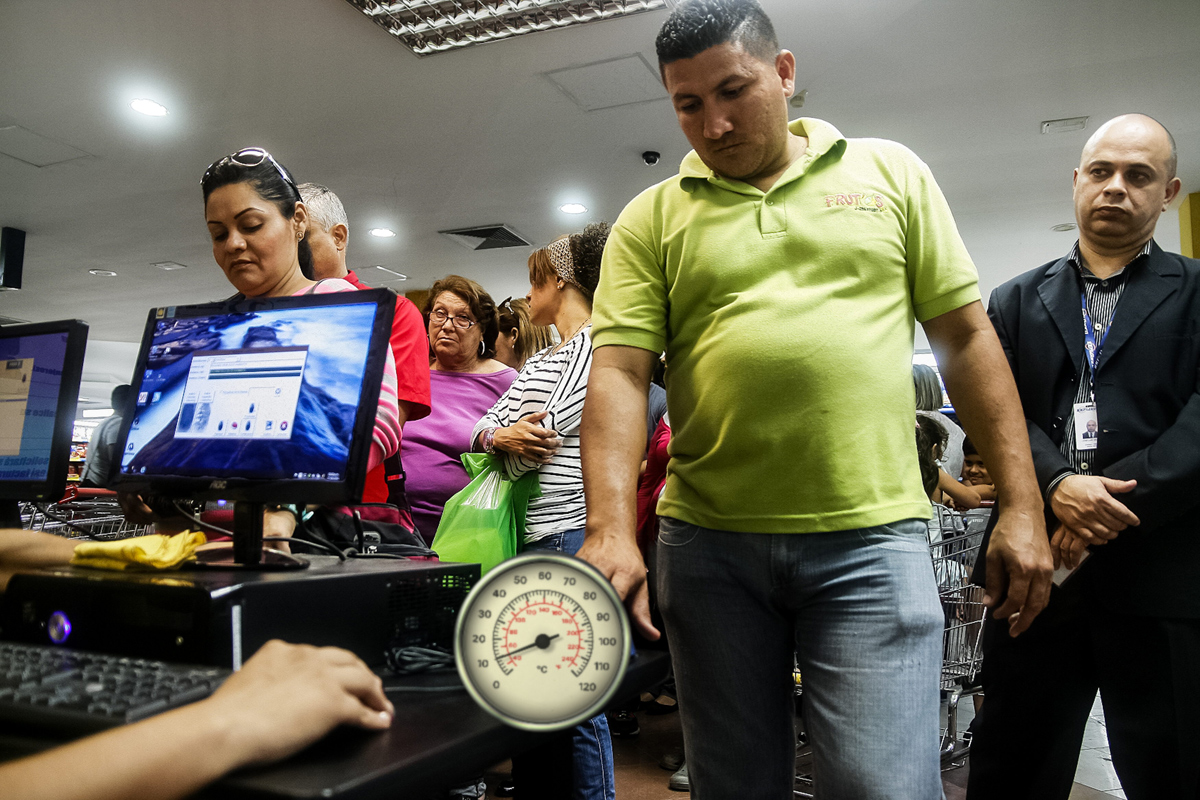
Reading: 10 (°C)
